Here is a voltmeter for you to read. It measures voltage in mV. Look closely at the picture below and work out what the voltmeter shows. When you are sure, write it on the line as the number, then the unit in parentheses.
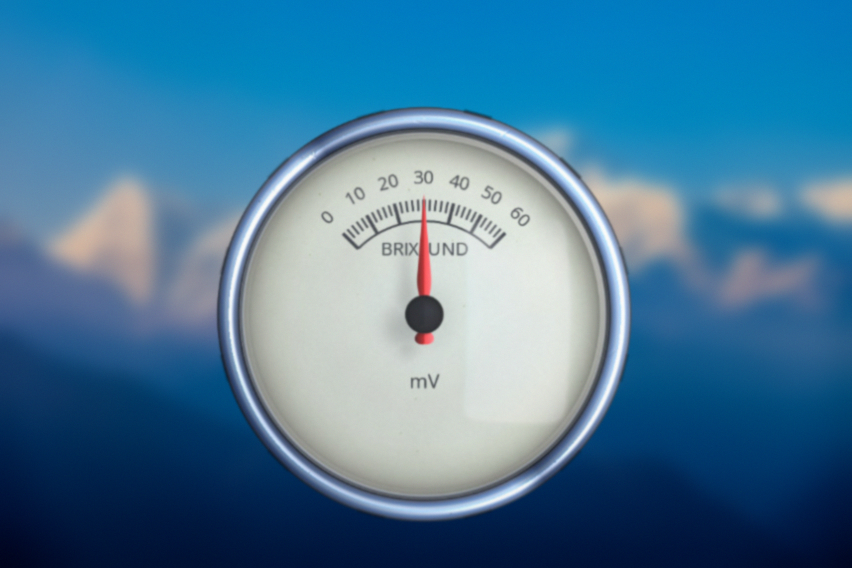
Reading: 30 (mV)
